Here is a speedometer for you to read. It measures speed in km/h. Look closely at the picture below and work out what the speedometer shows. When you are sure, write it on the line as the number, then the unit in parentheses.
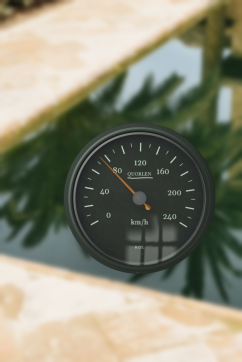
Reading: 75 (km/h)
